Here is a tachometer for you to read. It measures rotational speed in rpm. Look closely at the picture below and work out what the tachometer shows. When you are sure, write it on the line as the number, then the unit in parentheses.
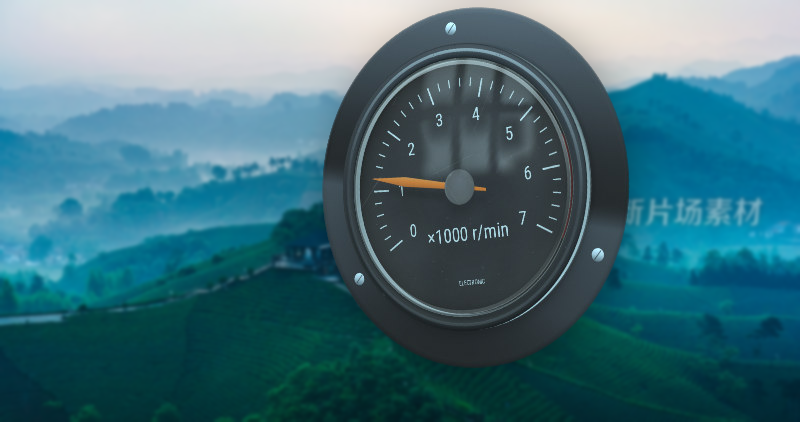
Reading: 1200 (rpm)
